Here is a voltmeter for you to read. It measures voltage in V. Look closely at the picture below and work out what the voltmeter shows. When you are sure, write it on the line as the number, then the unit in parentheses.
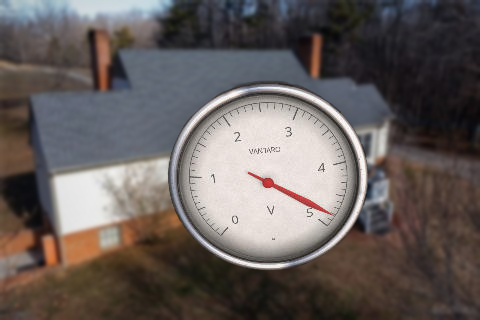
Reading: 4.8 (V)
